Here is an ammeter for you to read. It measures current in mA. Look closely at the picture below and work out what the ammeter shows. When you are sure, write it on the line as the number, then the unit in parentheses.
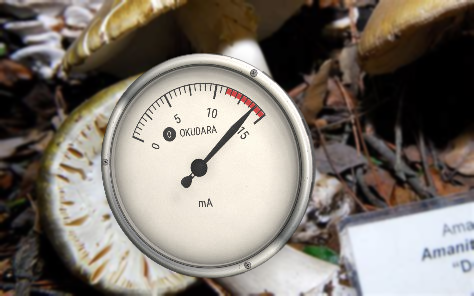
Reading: 14 (mA)
